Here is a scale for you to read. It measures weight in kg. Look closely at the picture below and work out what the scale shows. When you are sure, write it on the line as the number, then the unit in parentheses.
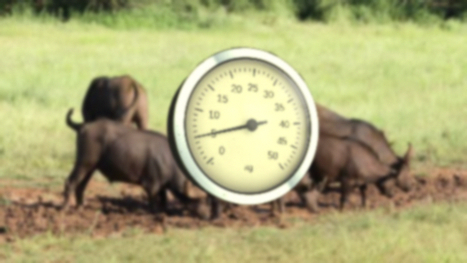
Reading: 5 (kg)
